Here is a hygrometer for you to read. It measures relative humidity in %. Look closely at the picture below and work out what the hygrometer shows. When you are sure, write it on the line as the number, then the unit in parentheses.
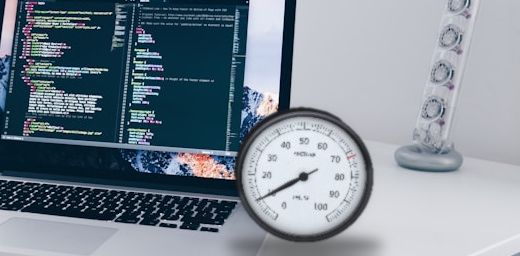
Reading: 10 (%)
